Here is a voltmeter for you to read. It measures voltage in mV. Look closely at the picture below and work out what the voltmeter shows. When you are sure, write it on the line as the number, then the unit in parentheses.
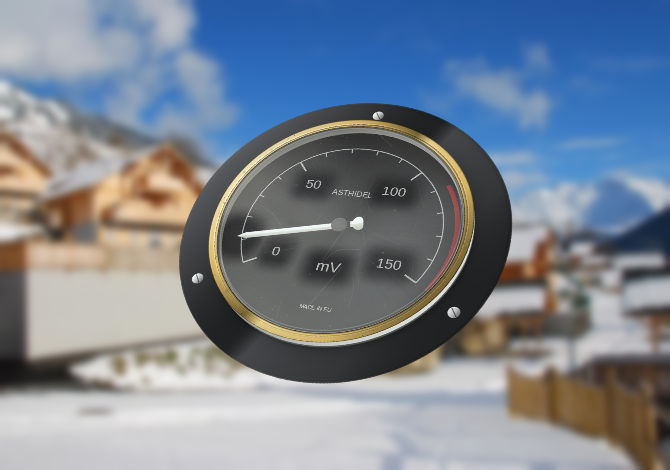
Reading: 10 (mV)
